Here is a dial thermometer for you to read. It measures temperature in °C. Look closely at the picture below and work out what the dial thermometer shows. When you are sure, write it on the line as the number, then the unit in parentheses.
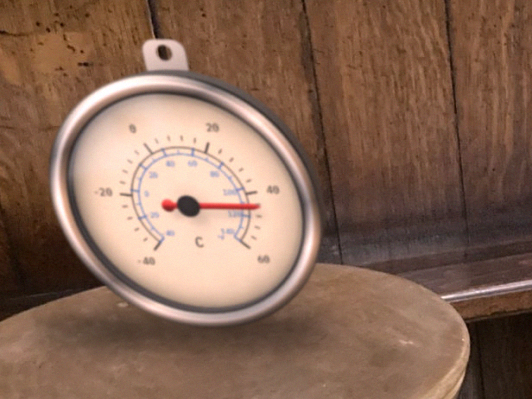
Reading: 44 (°C)
